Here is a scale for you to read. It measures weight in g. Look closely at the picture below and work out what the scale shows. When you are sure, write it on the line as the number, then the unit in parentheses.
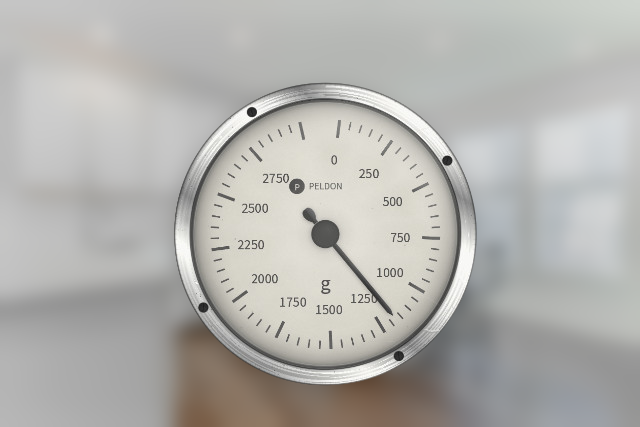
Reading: 1175 (g)
